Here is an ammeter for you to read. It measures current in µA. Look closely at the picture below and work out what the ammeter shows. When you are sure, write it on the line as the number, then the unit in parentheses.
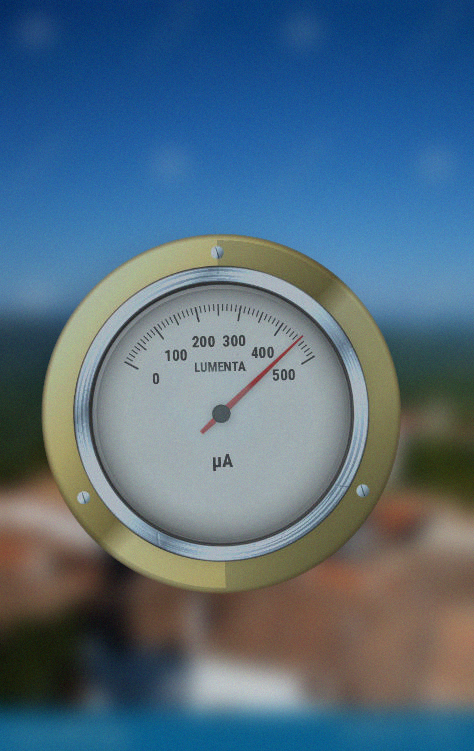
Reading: 450 (µA)
